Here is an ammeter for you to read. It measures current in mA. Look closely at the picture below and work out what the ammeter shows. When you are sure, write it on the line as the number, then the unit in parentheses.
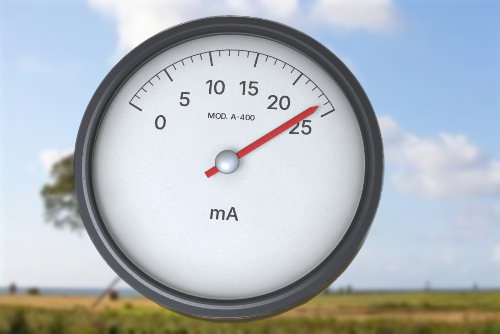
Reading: 24 (mA)
